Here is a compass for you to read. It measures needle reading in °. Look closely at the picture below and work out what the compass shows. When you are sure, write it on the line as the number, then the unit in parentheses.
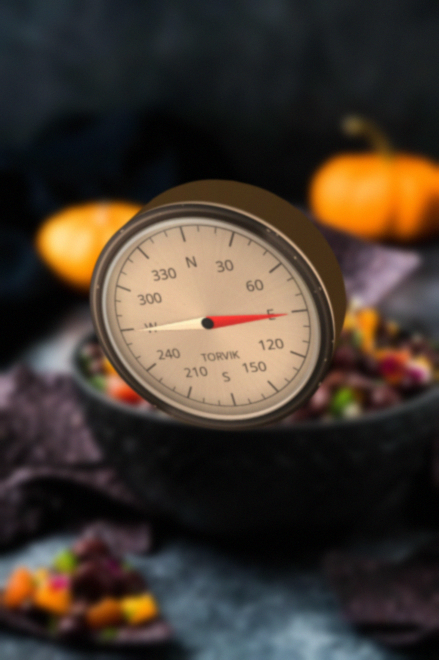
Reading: 90 (°)
